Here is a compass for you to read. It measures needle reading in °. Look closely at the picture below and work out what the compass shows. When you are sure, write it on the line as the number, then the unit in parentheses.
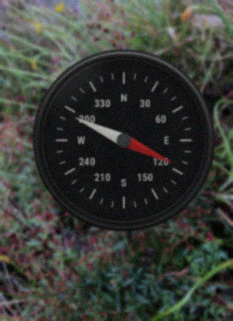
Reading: 115 (°)
